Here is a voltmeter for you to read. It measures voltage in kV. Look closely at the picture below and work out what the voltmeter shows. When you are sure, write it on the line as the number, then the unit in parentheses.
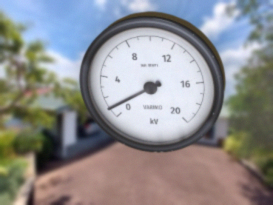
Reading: 1 (kV)
